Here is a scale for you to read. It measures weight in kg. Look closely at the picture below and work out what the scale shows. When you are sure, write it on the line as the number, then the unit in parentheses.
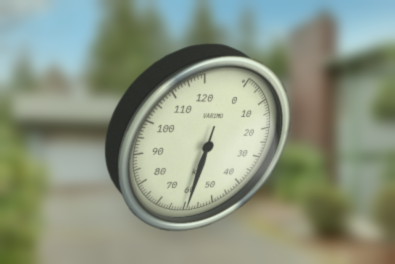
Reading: 60 (kg)
